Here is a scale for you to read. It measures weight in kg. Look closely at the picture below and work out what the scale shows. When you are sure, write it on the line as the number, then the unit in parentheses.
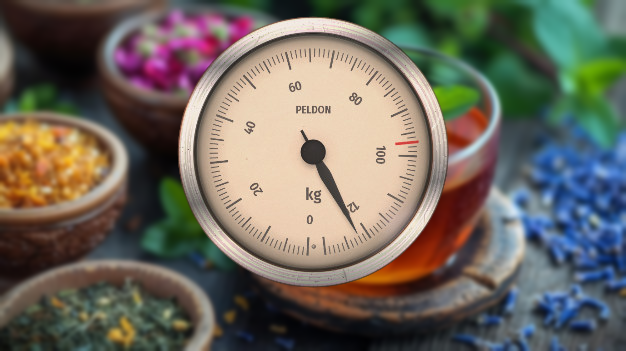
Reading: 122 (kg)
